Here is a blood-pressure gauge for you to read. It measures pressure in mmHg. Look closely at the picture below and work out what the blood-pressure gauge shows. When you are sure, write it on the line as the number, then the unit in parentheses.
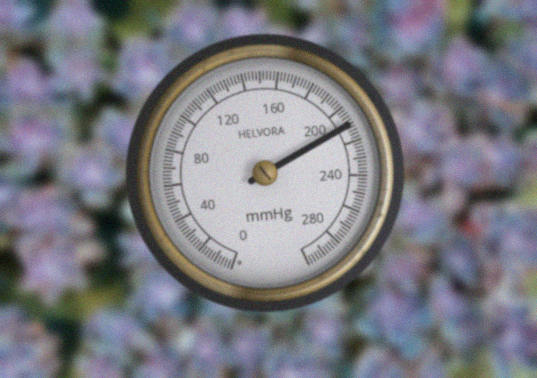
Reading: 210 (mmHg)
